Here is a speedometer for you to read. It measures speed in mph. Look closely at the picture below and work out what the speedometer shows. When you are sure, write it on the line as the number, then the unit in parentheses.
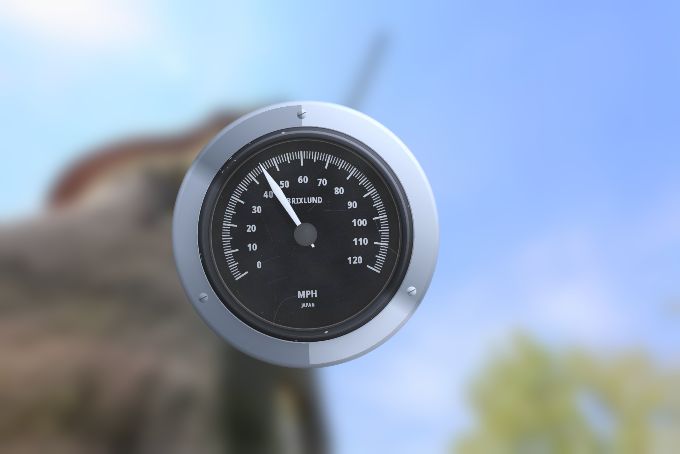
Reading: 45 (mph)
